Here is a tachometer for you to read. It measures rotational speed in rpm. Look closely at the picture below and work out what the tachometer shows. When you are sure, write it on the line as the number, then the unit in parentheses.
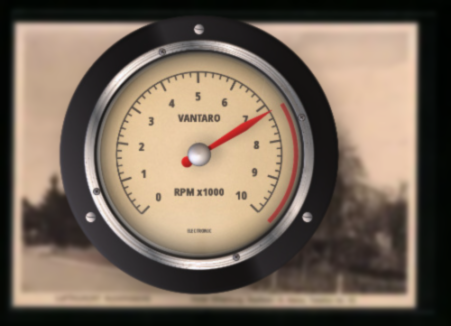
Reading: 7200 (rpm)
